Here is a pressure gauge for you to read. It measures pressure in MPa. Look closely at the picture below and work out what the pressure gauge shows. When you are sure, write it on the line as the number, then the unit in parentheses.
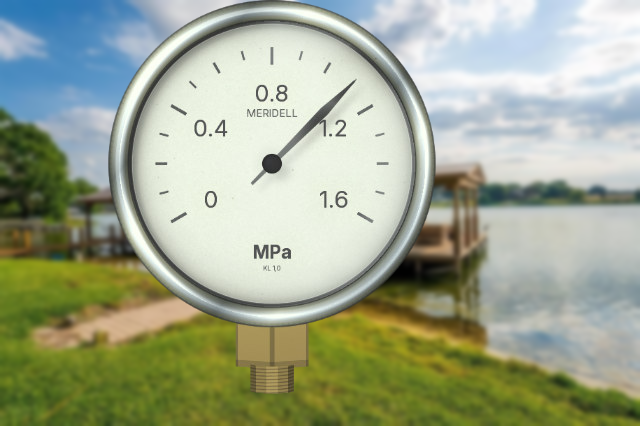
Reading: 1.1 (MPa)
